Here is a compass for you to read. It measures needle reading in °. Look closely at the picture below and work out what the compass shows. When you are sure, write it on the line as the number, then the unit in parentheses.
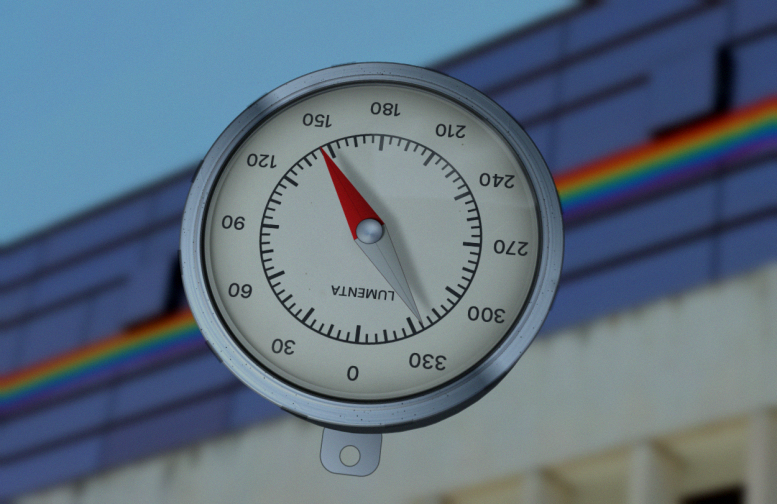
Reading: 145 (°)
